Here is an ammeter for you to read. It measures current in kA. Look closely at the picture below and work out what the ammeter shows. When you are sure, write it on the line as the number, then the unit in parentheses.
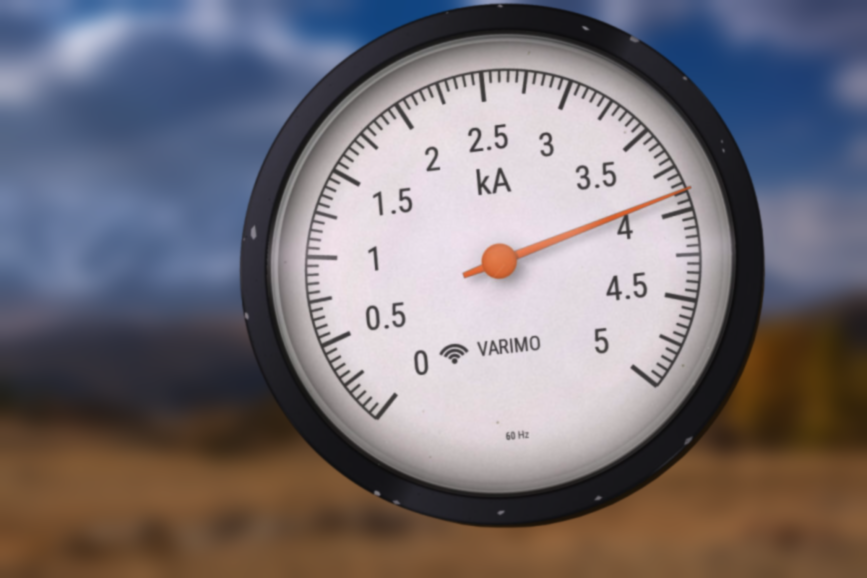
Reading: 3.9 (kA)
